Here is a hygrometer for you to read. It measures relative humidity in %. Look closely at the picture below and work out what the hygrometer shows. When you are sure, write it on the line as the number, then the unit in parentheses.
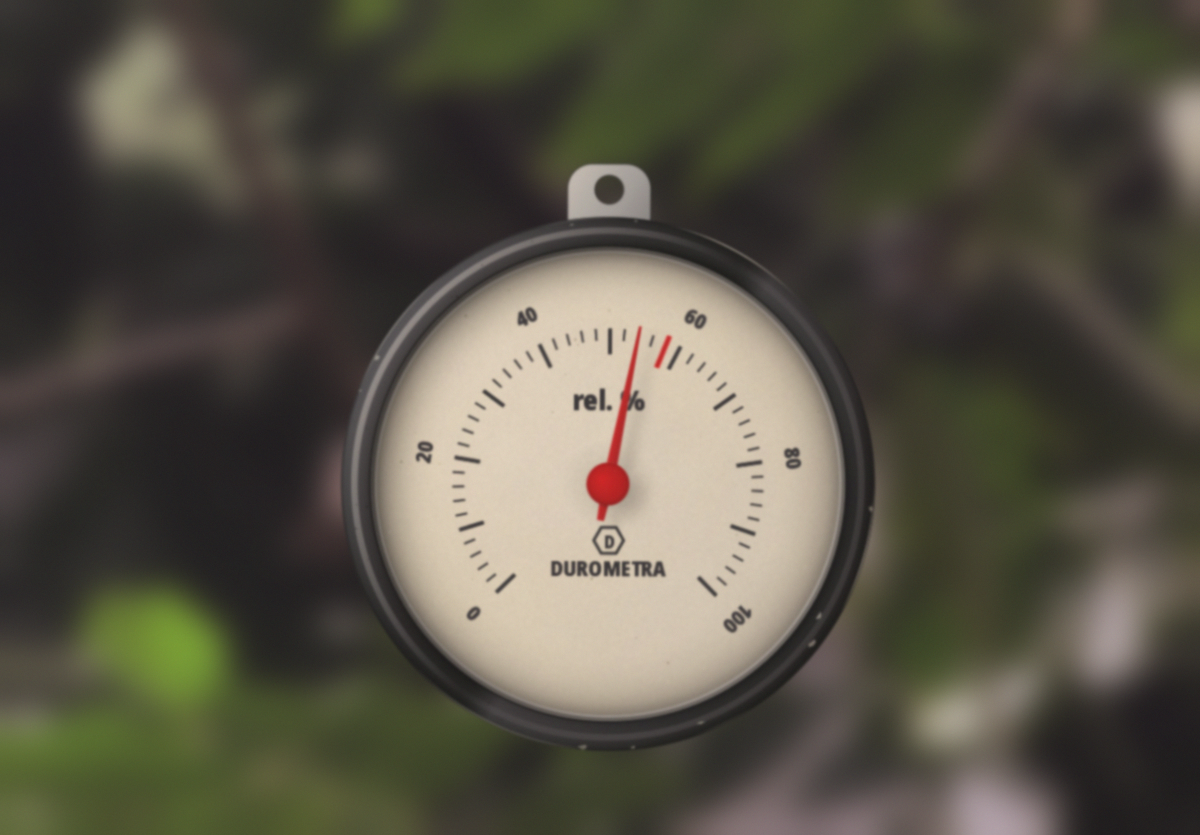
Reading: 54 (%)
